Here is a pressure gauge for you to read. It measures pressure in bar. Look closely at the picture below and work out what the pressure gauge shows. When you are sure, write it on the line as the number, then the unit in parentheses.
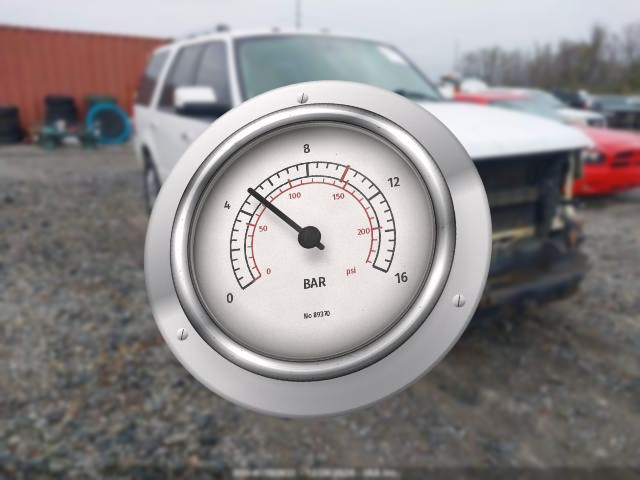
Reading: 5 (bar)
